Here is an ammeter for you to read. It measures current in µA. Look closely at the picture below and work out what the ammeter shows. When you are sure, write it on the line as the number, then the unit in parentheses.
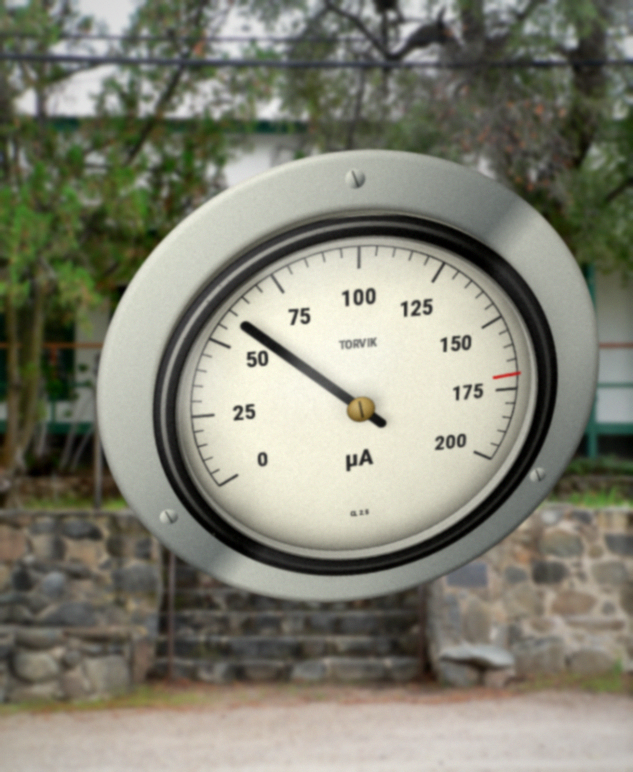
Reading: 60 (µA)
